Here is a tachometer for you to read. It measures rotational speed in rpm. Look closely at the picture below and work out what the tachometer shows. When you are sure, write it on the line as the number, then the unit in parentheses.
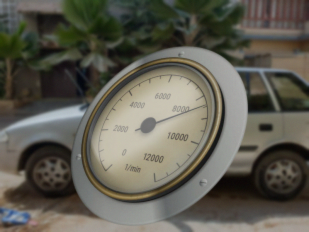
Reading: 8500 (rpm)
